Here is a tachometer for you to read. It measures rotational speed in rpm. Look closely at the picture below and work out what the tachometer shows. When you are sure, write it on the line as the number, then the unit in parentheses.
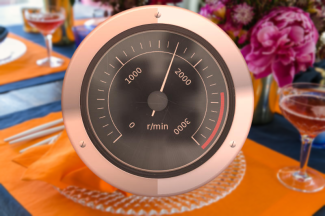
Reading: 1700 (rpm)
